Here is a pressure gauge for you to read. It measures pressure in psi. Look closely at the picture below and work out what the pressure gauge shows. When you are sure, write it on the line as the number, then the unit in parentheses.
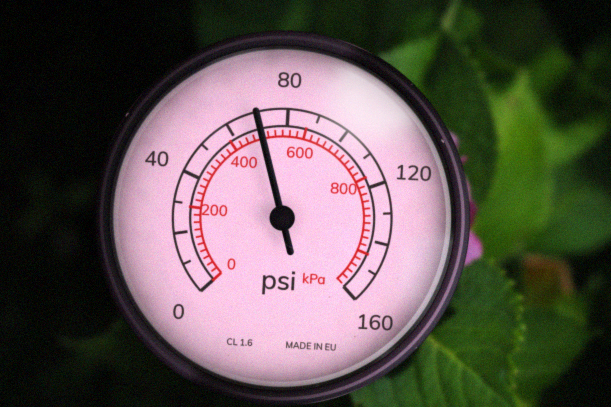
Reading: 70 (psi)
